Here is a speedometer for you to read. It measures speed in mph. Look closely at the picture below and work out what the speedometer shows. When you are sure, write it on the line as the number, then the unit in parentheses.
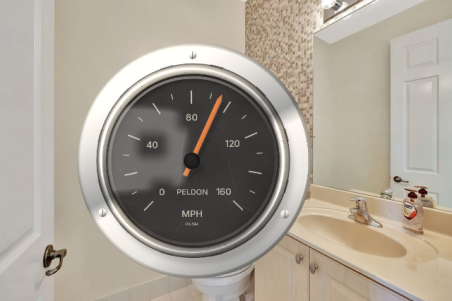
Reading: 95 (mph)
